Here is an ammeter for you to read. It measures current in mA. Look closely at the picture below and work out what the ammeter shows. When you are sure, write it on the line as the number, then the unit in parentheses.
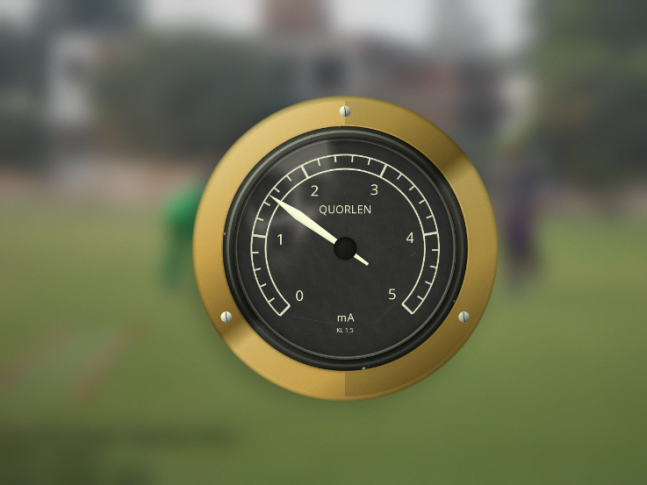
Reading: 1.5 (mA)
